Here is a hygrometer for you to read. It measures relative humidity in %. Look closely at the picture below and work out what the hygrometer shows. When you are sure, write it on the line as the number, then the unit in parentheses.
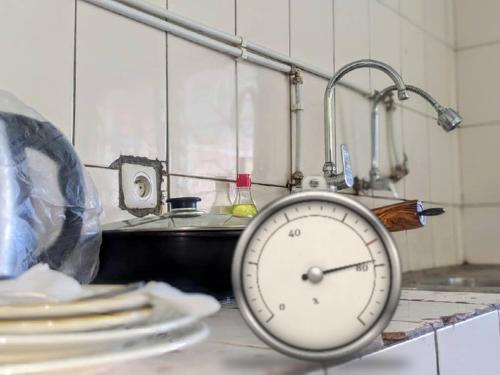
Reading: 78 (%)
